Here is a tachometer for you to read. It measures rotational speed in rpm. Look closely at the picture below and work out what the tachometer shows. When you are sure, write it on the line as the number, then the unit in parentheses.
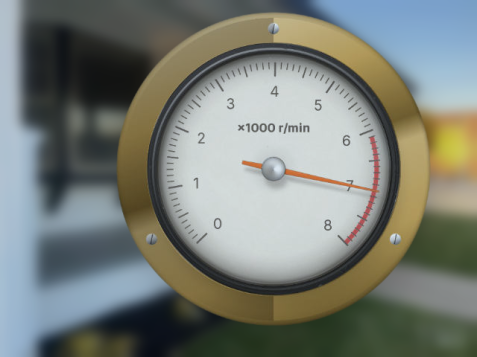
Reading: 7000 (rpm)
